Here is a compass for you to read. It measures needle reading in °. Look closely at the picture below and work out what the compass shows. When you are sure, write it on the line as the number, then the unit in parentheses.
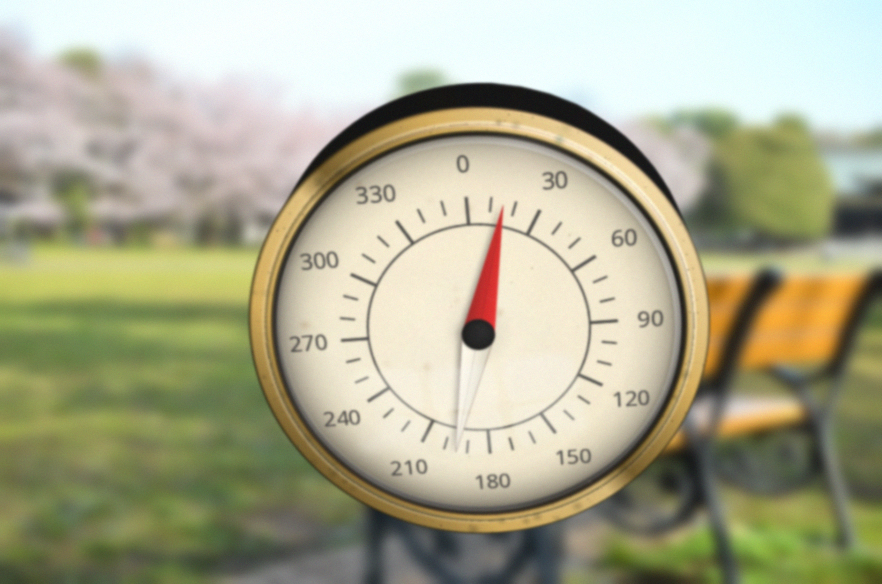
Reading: 15 (°)
